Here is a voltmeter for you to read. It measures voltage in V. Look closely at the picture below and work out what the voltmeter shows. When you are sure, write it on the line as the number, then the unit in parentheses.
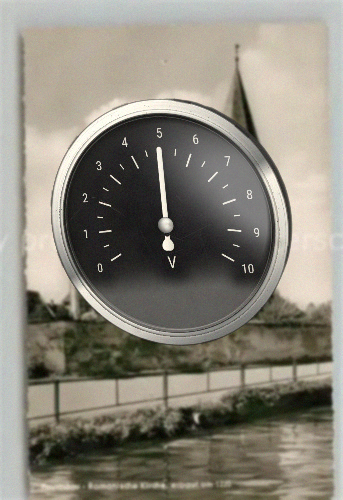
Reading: 5 (V)
